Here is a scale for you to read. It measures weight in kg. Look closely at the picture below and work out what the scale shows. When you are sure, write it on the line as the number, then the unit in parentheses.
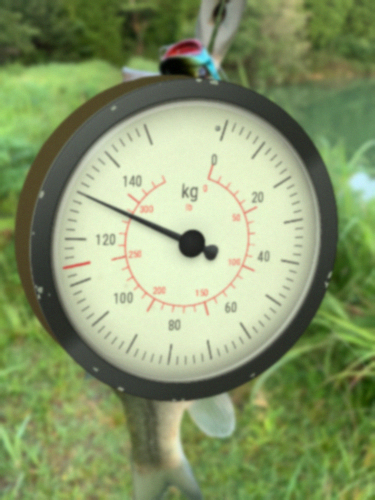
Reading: 130 (kg)
